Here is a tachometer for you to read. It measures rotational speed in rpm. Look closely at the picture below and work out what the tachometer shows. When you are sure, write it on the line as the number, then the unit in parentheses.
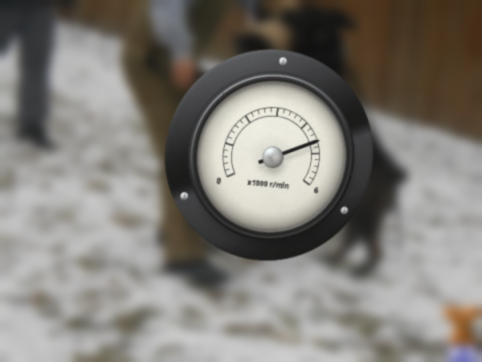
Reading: 4600 (rpm)
